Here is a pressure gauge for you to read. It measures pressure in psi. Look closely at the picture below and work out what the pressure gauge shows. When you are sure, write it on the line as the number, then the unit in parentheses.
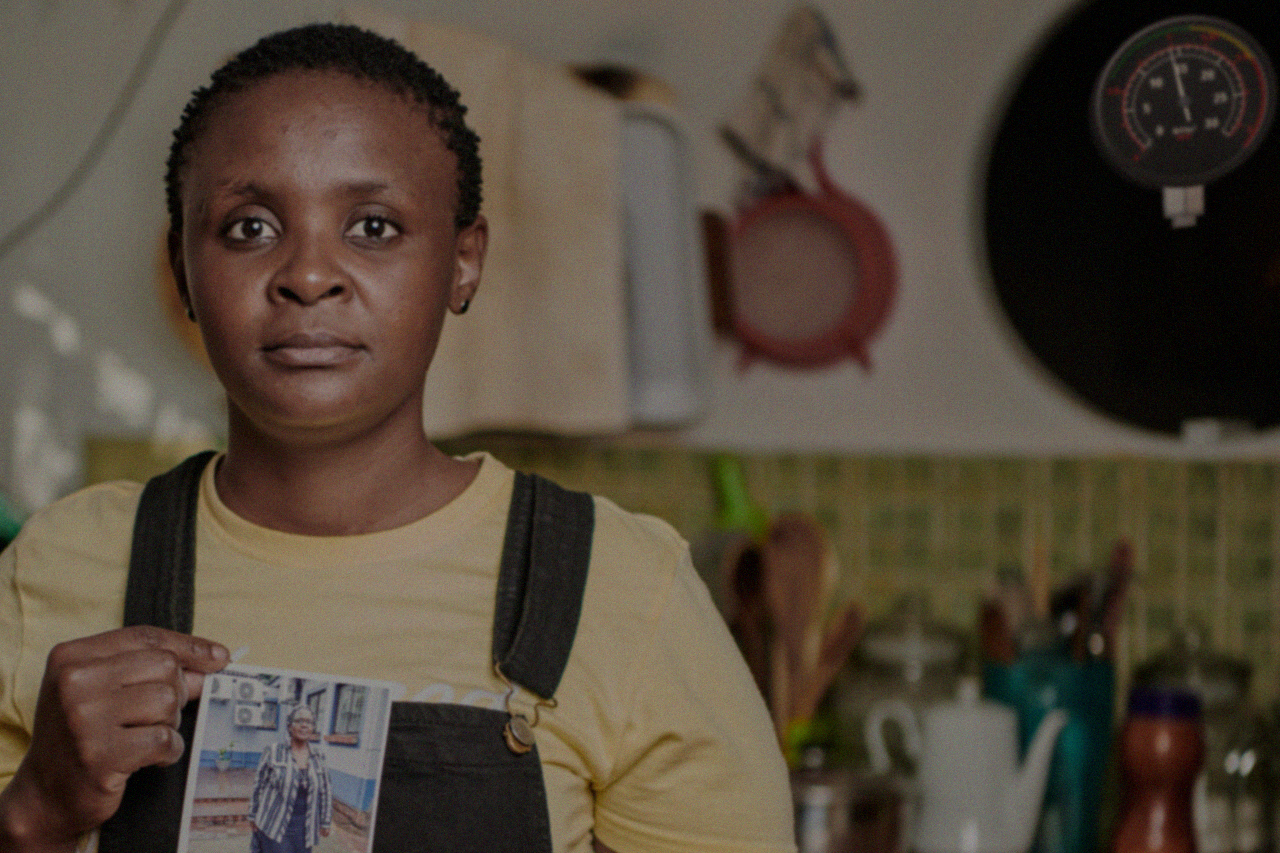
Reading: 14 (psi)
